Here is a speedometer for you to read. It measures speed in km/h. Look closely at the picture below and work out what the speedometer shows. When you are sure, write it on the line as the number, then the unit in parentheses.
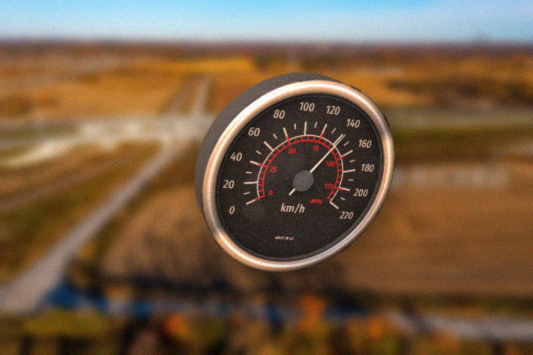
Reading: 140 (km/h)
